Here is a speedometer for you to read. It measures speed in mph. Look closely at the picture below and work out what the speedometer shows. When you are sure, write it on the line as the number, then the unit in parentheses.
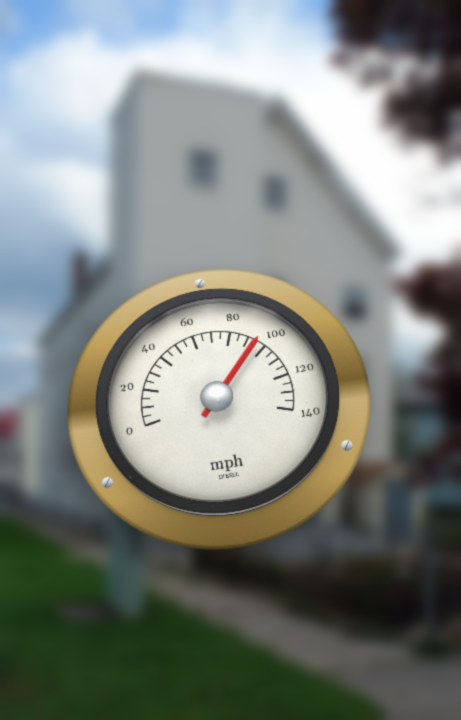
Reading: 95 (mph)
